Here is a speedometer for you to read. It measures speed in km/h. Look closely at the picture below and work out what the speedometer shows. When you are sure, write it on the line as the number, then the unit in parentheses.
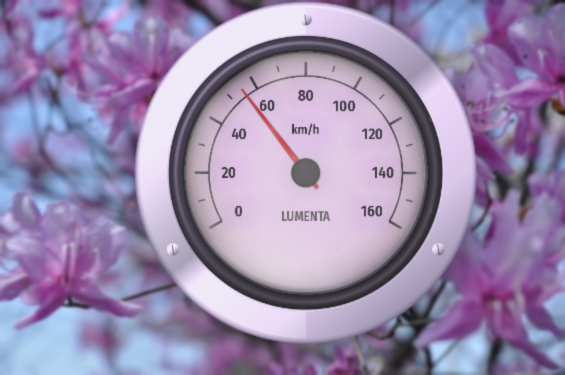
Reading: 55 (km/h)
